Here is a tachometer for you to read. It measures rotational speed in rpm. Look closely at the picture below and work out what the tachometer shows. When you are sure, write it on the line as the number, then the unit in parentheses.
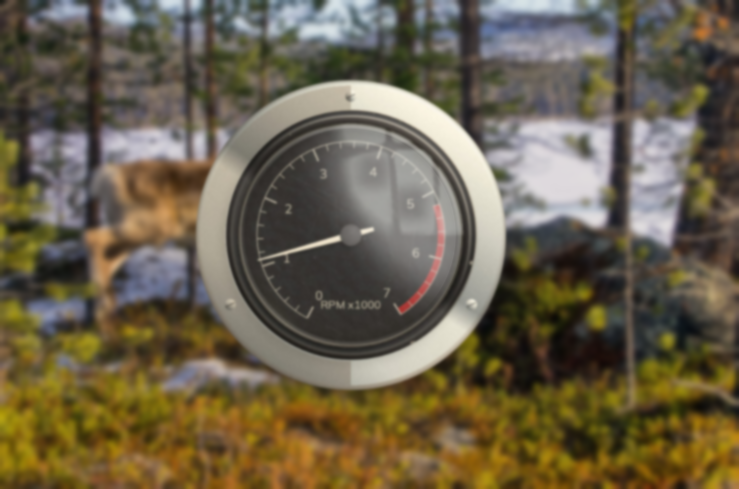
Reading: 1100 (rpm)
